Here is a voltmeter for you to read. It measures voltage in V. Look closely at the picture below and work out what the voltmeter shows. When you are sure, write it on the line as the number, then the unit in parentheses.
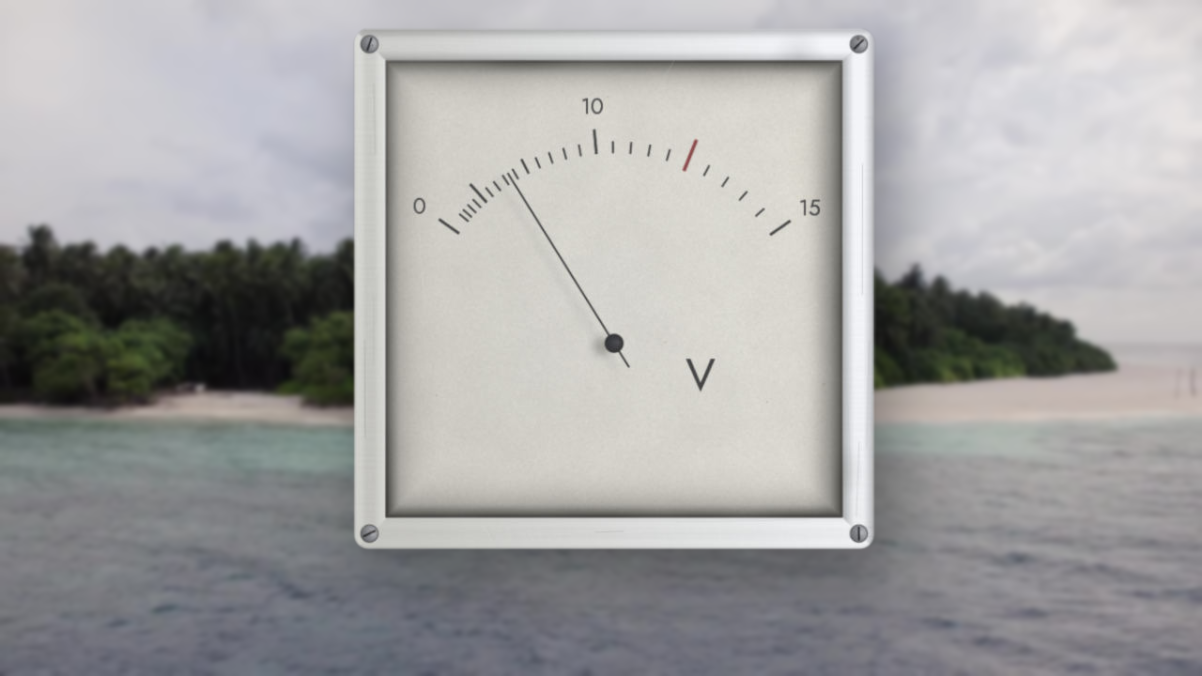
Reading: 6.75 (V)
